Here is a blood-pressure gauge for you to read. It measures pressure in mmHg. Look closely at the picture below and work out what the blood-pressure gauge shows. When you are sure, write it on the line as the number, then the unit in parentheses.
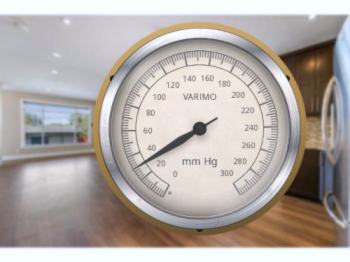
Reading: 30 (mmHg)
